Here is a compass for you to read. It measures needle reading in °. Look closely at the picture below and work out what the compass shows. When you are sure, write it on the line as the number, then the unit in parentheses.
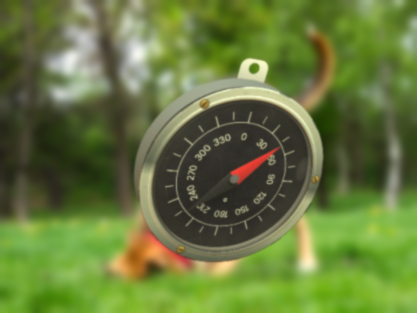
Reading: 45 (°)
